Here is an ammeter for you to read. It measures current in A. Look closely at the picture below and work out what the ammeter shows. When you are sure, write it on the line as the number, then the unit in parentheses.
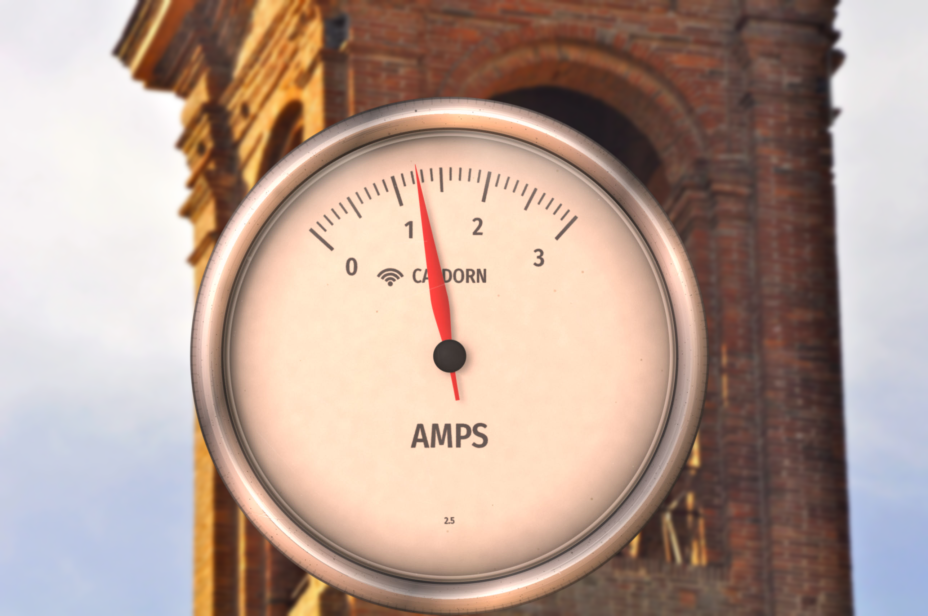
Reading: 1.25 (A)
